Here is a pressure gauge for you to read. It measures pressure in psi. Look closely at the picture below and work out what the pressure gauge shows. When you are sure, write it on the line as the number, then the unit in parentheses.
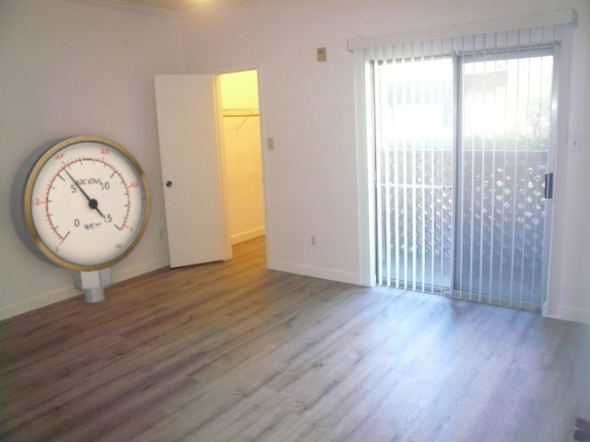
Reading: 5.5 (psi)
